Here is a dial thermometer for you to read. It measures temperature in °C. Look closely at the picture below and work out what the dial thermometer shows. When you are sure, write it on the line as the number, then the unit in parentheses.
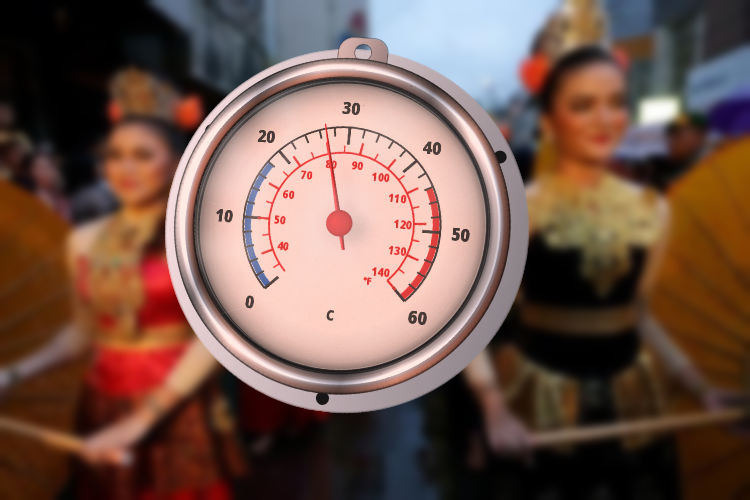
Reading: 27 (°C)
